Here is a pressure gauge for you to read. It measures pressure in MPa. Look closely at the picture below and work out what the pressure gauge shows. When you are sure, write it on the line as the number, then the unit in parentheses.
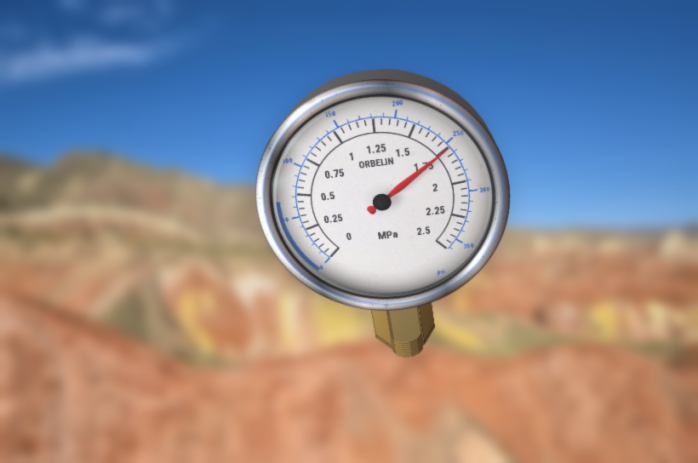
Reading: 1.75 (MPa)
